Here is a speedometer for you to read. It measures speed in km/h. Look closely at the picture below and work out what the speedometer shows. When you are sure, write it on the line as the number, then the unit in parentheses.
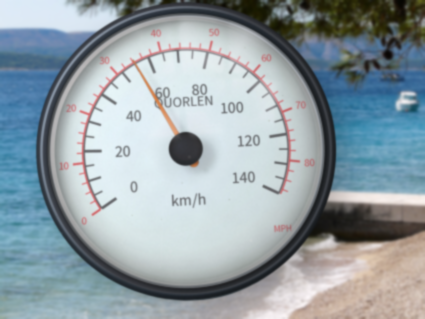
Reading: 55 (km/h)
